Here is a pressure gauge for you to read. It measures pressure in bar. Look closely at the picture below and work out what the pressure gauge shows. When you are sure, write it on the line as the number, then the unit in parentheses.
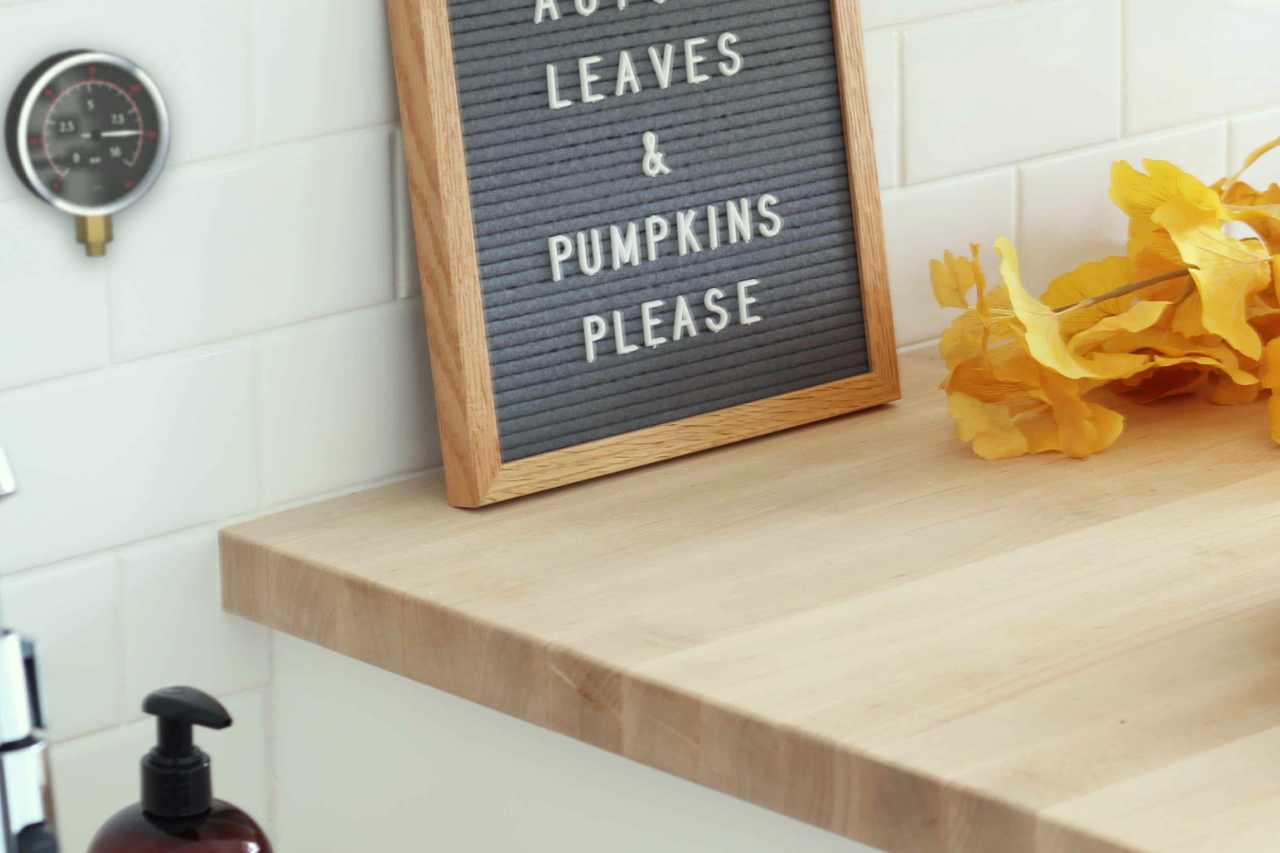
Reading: 8.5 (bar)
